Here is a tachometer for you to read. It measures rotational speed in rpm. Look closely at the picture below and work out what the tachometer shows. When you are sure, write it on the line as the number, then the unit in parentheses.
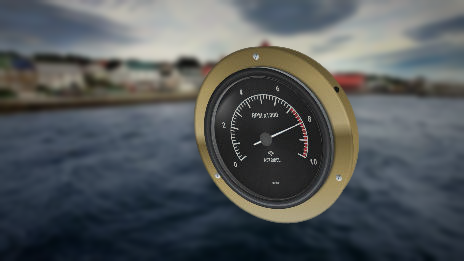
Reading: 8000 (rpm)
